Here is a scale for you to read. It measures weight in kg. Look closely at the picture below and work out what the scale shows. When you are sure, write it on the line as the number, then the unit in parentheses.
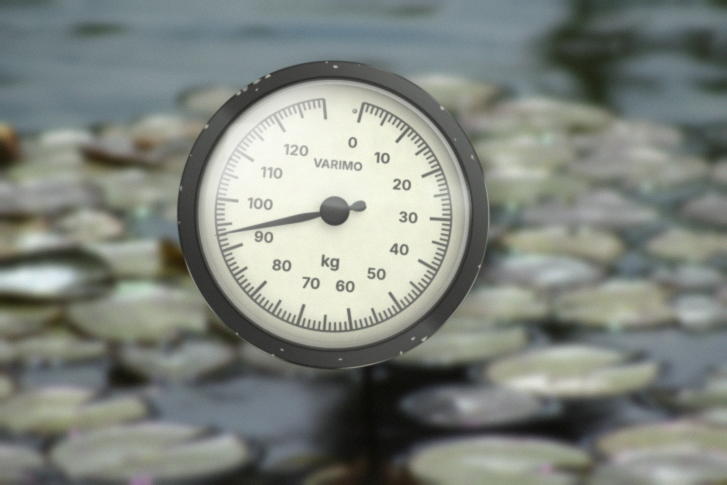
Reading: 93 (kg)
